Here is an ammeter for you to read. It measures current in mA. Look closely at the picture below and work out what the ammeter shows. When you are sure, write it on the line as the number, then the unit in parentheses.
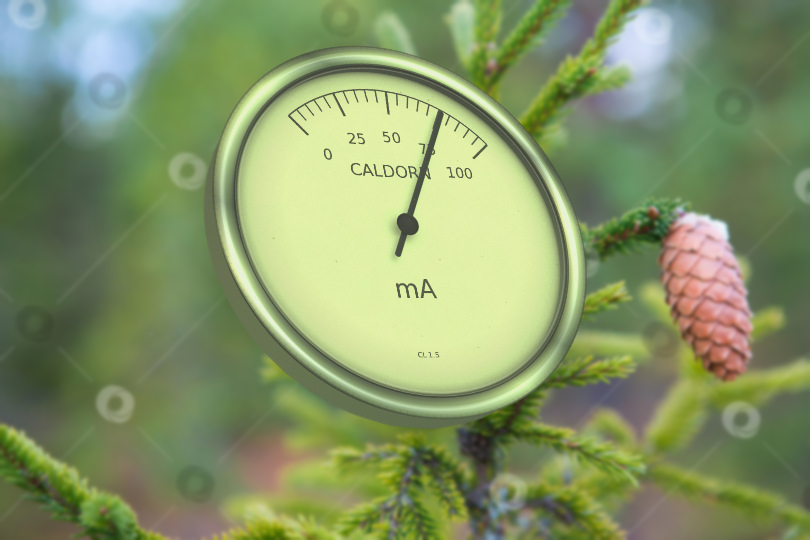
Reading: 75 (mA)
